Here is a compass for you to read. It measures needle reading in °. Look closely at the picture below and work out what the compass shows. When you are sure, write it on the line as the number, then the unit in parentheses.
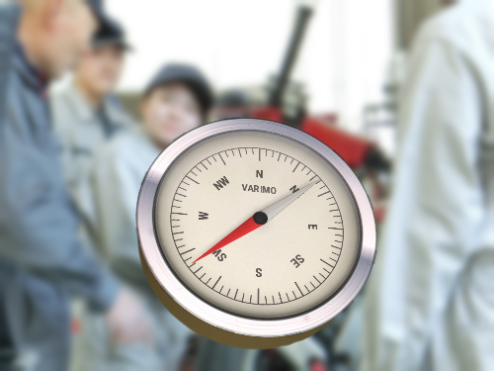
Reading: 230 (°)
